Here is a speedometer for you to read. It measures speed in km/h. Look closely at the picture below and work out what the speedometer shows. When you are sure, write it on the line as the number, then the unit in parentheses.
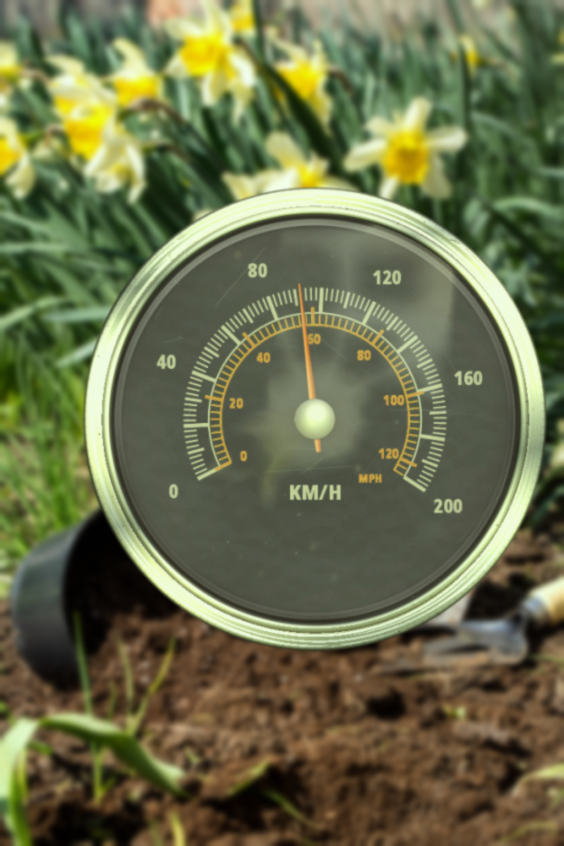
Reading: 92 (km/h)
